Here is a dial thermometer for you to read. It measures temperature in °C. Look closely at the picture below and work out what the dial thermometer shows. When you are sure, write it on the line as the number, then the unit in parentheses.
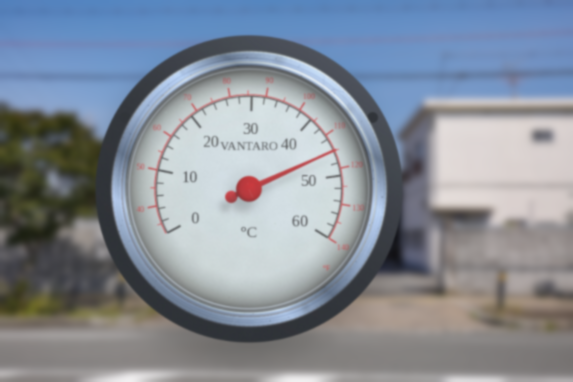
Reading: 46 (°C)
